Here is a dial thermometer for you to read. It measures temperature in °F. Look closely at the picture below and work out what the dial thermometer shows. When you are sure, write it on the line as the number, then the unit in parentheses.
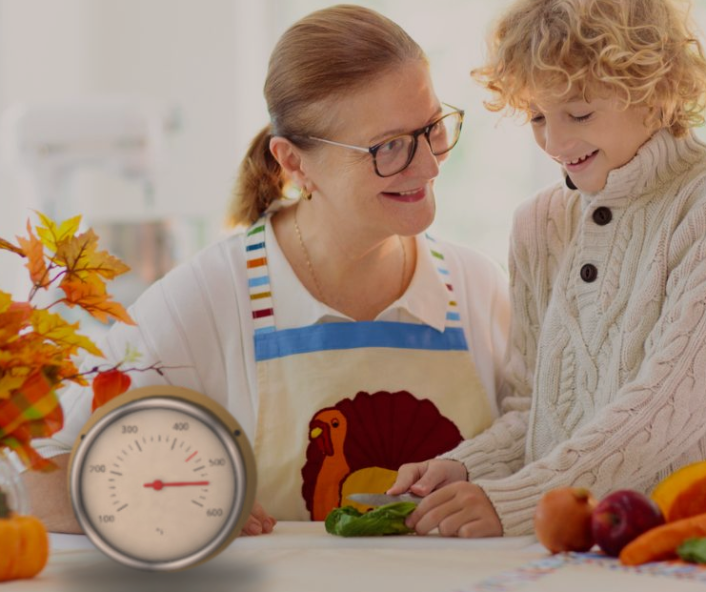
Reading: 540 (°F)
